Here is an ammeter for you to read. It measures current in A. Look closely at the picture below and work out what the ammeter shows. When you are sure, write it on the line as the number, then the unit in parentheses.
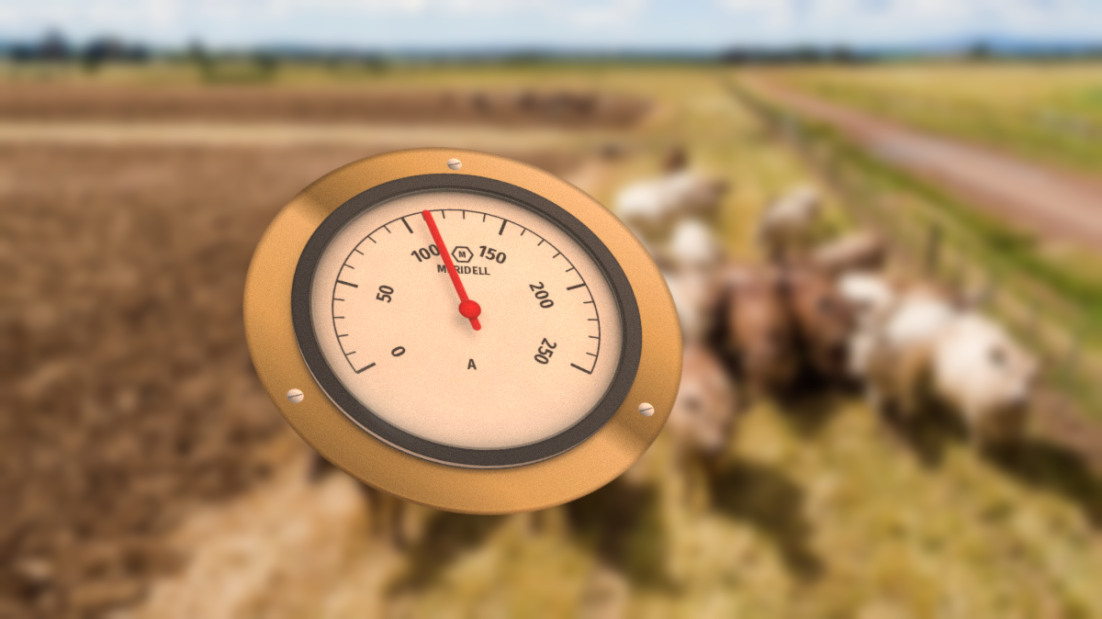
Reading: 110 (A)
